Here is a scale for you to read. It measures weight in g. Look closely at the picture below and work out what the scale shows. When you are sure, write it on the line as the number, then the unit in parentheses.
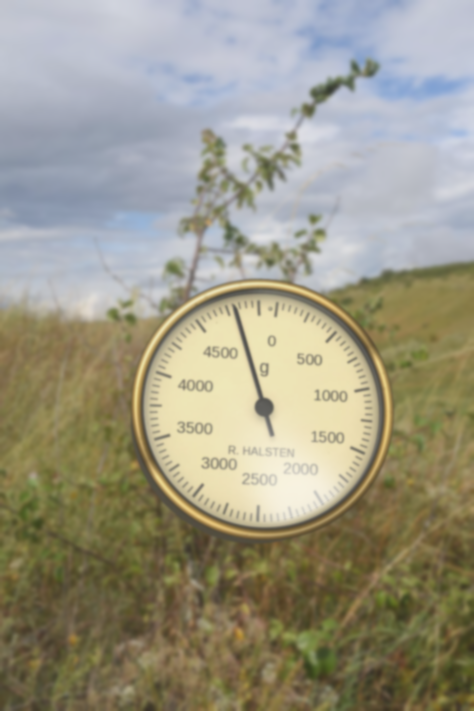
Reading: 4800 (g)
